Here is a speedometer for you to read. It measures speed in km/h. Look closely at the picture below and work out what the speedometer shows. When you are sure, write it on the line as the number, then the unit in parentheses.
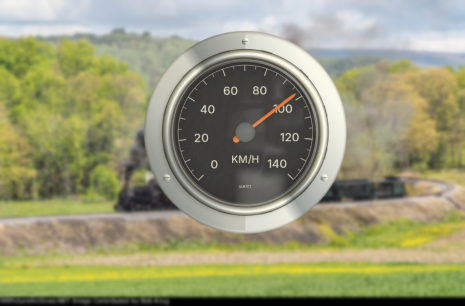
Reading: 97.5 (km/h)
